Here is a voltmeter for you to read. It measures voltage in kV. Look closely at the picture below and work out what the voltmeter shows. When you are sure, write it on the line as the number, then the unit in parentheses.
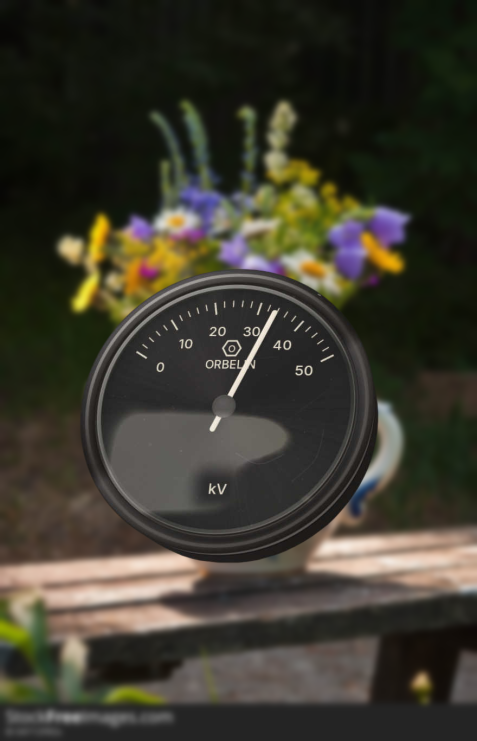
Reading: 34 (kV)
